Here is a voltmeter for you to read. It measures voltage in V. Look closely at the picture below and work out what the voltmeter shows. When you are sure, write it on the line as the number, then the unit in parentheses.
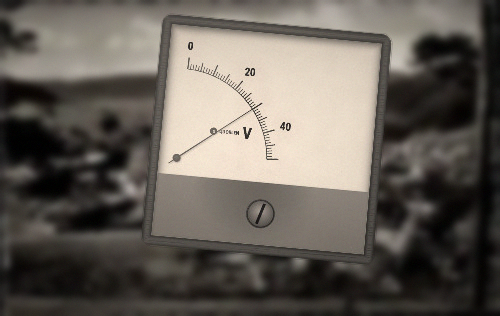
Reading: 30 (V)
